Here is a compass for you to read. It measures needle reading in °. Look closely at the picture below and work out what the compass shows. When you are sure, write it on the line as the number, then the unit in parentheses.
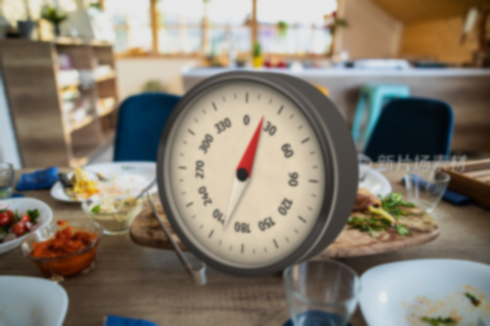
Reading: 20 (°)
